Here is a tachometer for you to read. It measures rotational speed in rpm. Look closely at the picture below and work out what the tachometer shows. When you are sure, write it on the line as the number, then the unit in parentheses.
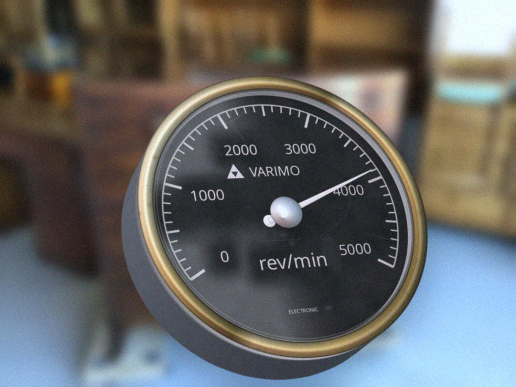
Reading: 3900 (rpm)
